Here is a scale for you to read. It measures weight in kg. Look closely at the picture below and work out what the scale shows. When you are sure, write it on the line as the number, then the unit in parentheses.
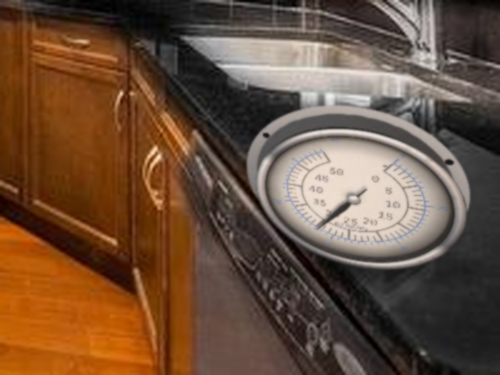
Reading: 30 (kg)
